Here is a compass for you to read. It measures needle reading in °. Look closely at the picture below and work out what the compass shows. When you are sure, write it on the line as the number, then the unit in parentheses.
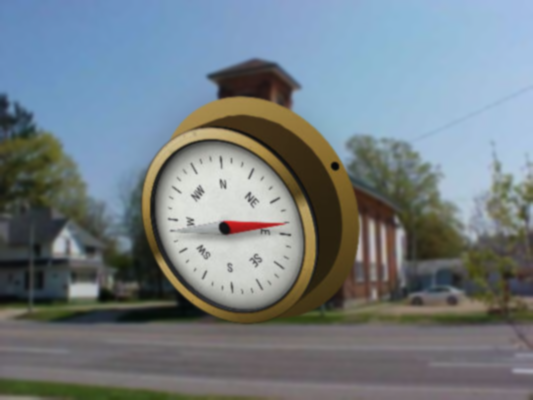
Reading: 80 (°)
